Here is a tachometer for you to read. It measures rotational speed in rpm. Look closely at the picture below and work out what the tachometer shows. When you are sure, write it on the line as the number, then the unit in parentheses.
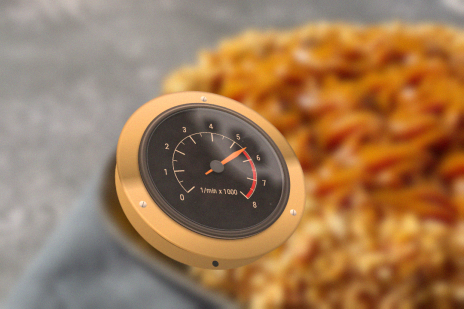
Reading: 5500 (rpm)
